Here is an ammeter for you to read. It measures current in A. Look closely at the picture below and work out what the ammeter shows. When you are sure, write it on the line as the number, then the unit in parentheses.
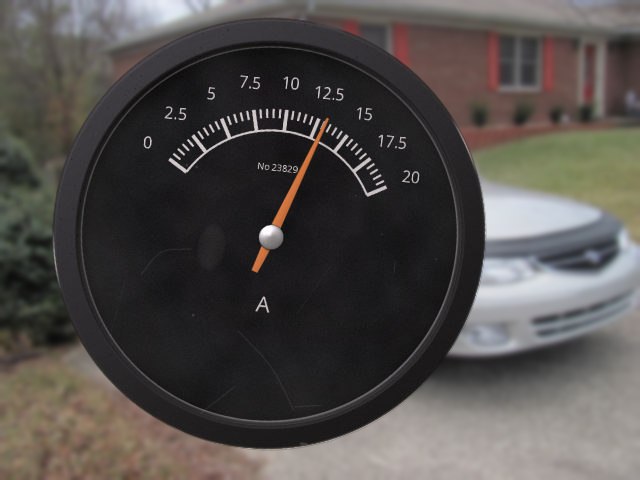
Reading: 13 (A)
